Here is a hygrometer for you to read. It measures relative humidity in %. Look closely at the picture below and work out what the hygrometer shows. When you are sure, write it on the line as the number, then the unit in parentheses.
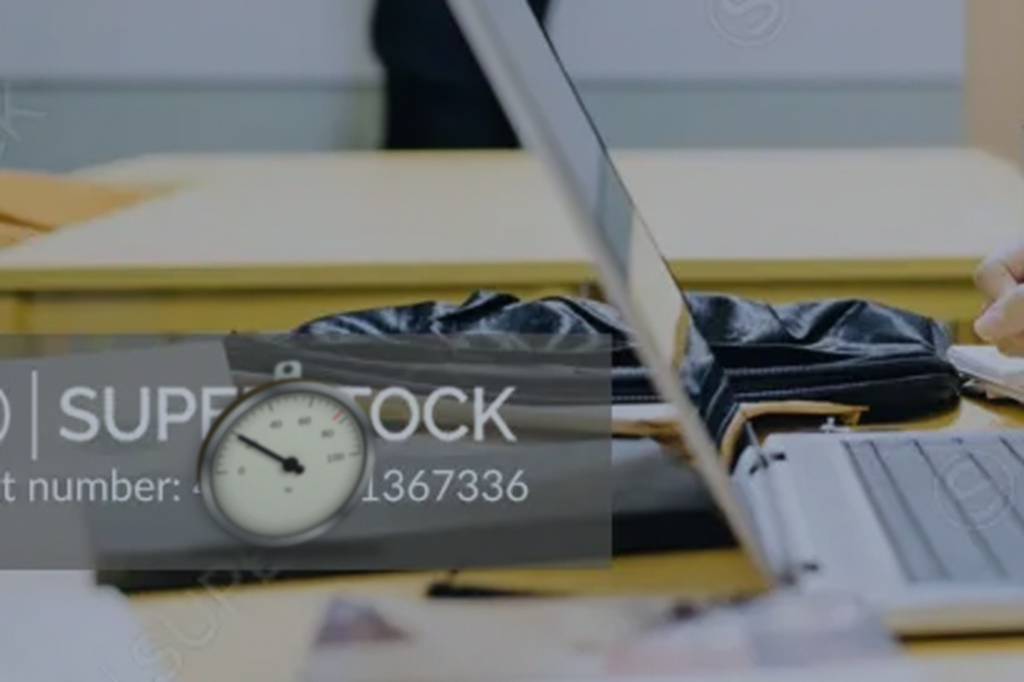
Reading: 20 (%)
